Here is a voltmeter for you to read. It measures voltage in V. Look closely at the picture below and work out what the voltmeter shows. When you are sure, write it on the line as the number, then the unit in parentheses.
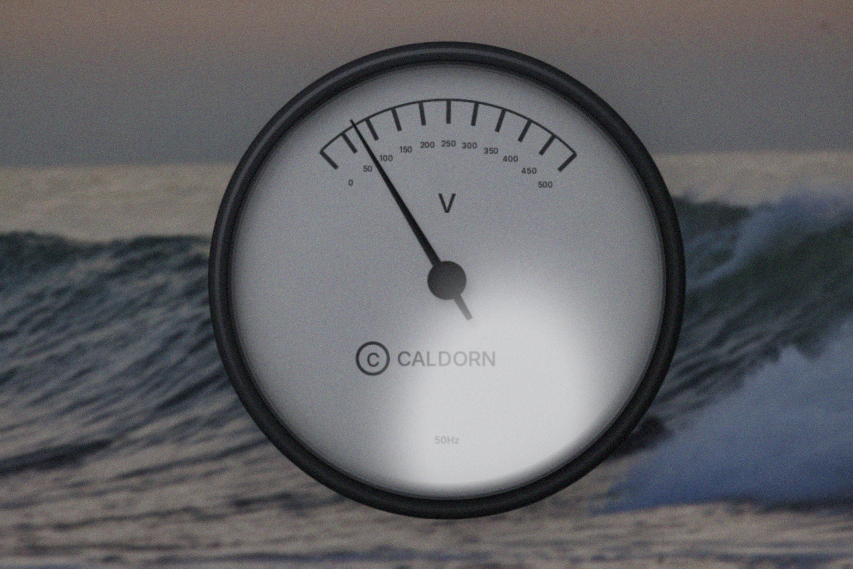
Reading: 75 (V)
